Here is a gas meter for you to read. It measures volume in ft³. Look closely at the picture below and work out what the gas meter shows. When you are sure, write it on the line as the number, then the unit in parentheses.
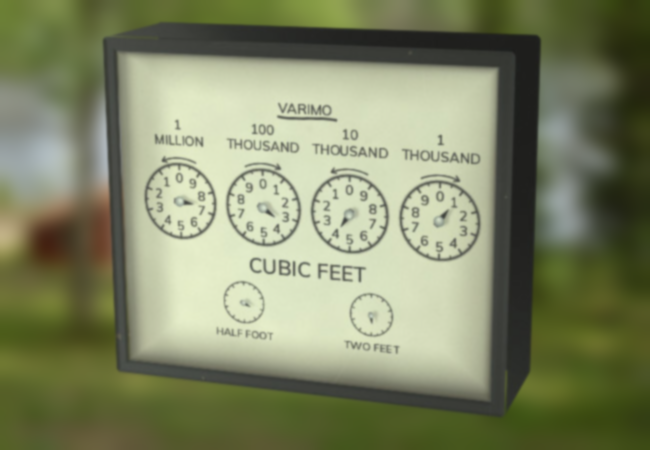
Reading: 734100 (ft³)
